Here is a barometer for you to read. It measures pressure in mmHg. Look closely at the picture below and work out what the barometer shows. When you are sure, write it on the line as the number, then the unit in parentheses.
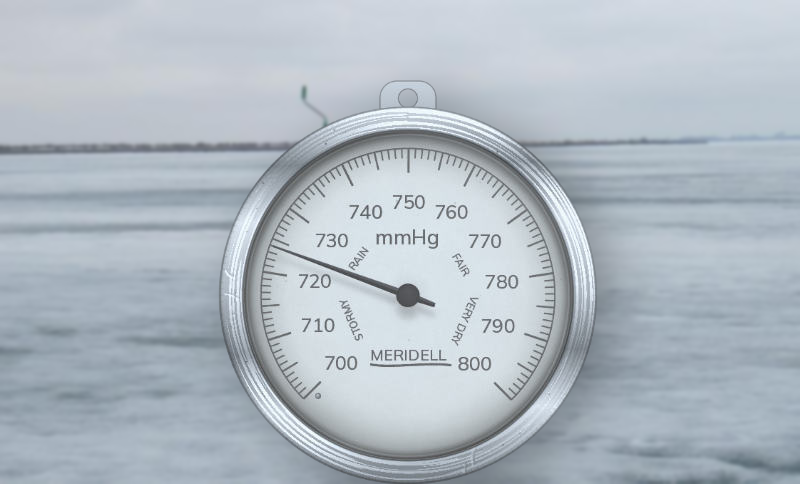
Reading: 724 (mmHg)
